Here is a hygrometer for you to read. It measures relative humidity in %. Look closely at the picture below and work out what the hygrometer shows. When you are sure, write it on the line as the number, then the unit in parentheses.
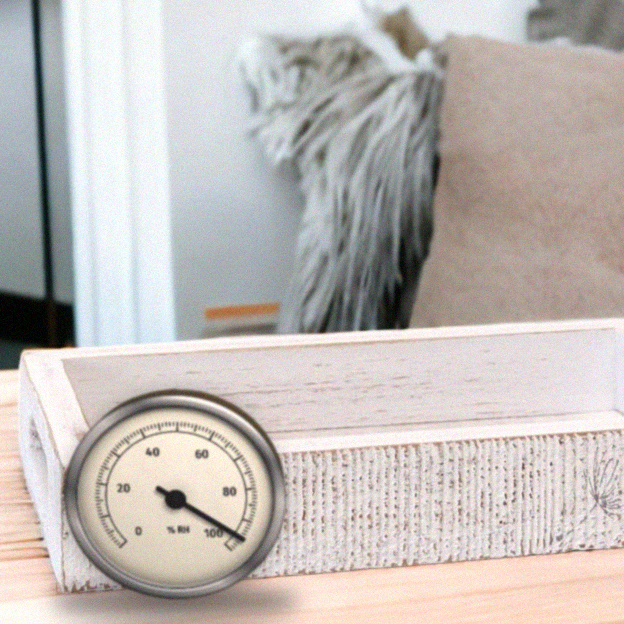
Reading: 95 (%)
